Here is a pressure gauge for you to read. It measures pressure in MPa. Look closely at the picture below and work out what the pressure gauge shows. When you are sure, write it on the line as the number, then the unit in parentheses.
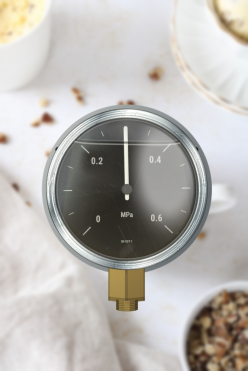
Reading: 0.3 (MPa)
